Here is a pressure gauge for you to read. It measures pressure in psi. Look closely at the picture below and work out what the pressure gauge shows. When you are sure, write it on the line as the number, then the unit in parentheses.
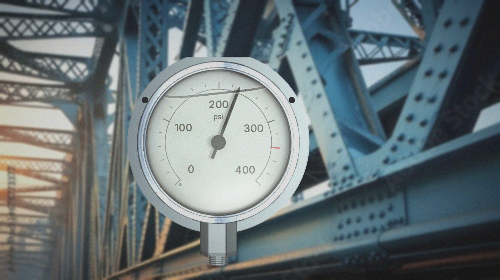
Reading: 230 (psi)
